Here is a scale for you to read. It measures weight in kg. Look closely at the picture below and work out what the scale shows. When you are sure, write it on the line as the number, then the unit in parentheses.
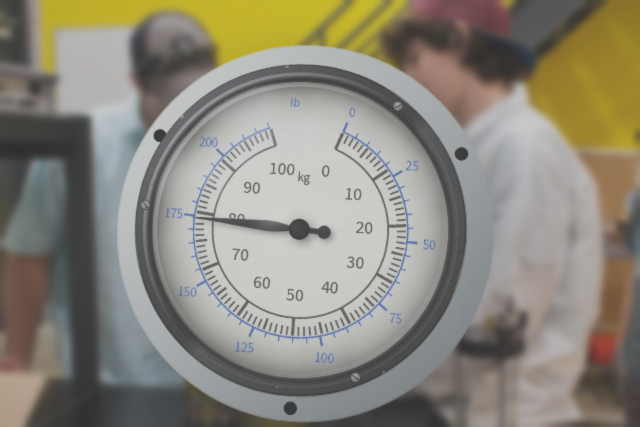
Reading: 79 (kg)
